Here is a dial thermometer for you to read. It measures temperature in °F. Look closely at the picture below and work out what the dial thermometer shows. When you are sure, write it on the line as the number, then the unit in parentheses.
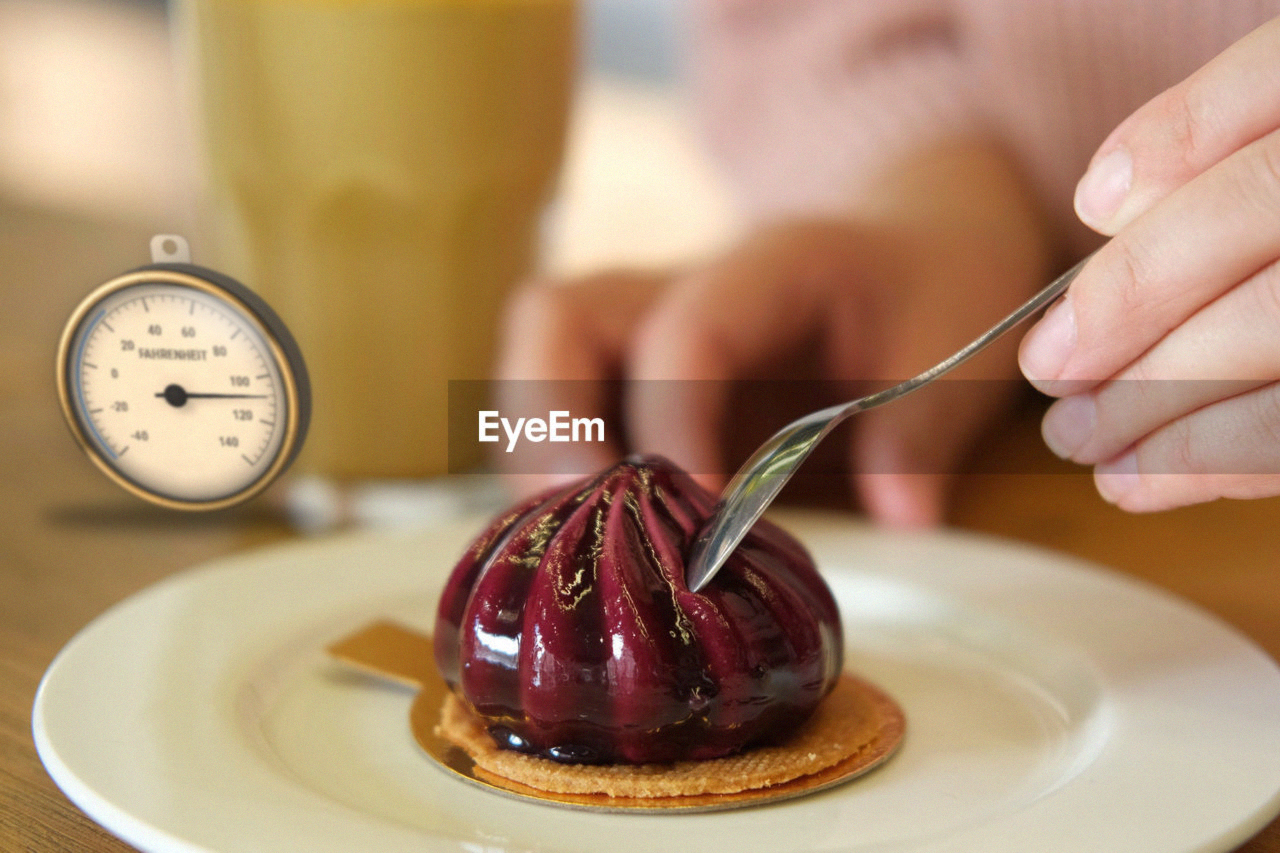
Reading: 108 (°F)
